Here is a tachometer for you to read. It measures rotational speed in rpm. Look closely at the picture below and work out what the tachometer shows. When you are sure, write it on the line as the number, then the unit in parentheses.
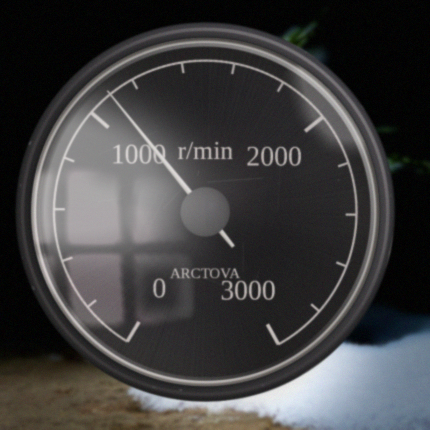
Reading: 1100 (rpm)
